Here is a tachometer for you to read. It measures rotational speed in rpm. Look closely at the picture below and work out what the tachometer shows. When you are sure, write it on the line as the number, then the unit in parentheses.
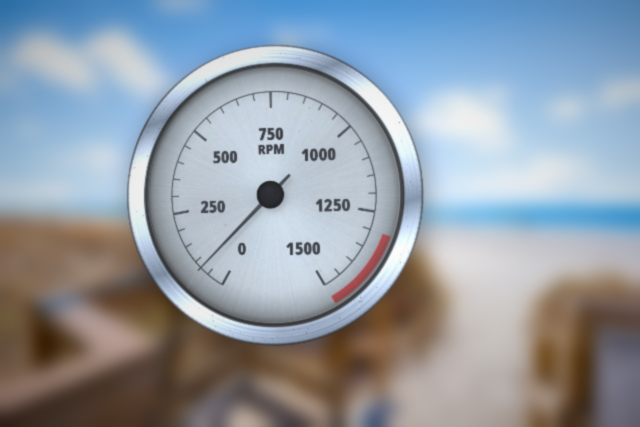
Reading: 75 (rpm)
